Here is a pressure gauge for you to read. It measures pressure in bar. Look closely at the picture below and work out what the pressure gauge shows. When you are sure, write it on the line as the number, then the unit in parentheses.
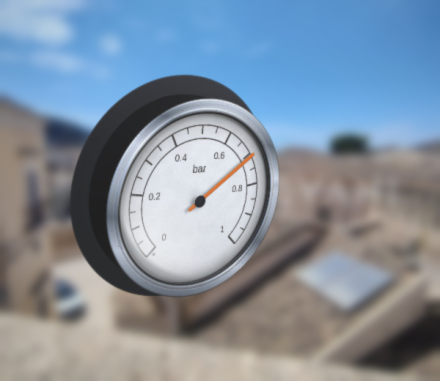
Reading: 0.7 (bar)
